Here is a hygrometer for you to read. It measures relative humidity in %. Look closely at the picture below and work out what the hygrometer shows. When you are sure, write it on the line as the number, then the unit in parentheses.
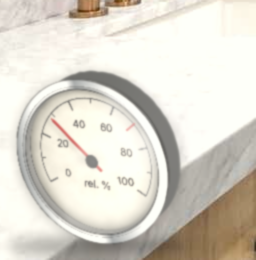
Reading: 30 (%)
